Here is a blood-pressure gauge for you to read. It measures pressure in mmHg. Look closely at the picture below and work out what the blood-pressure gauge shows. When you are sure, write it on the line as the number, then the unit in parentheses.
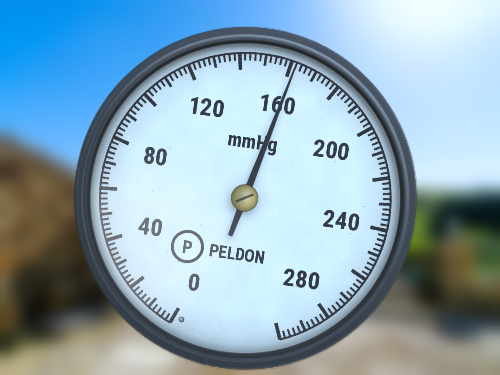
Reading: 162 (mmHg)
